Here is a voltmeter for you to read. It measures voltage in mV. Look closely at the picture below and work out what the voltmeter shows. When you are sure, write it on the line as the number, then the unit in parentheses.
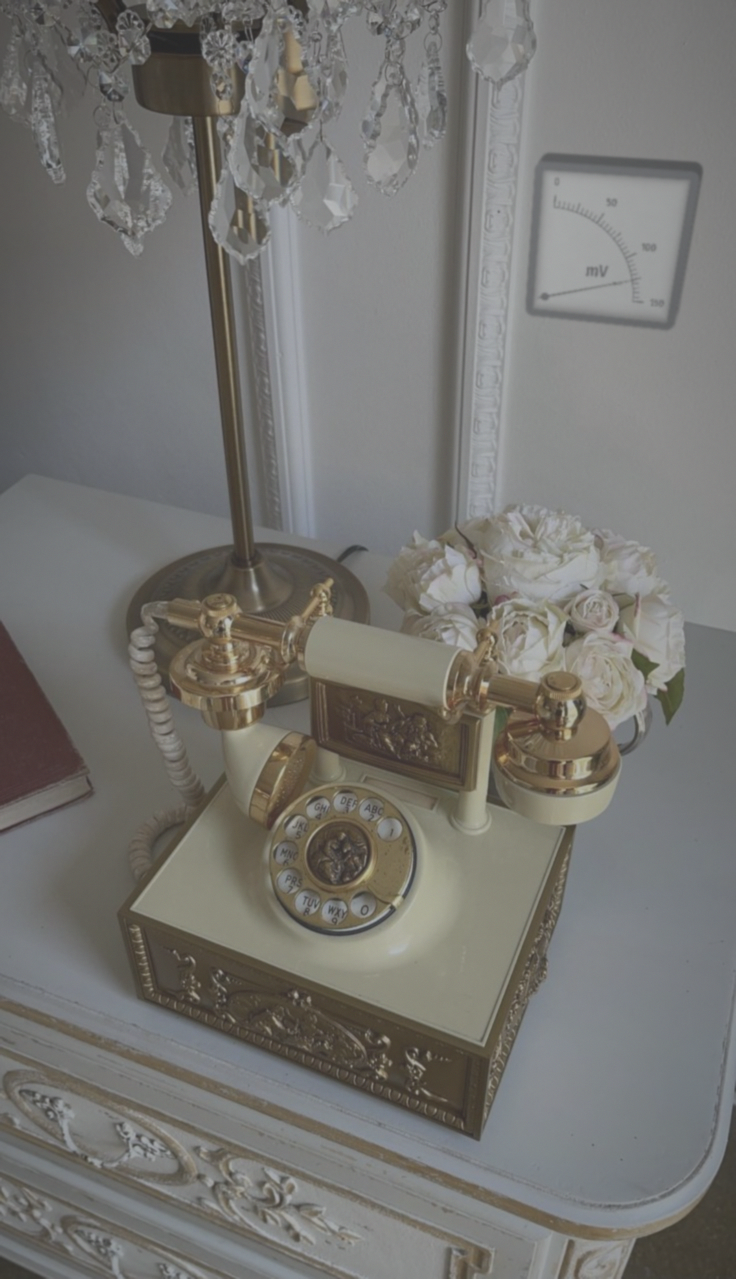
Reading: 125 (mV)
